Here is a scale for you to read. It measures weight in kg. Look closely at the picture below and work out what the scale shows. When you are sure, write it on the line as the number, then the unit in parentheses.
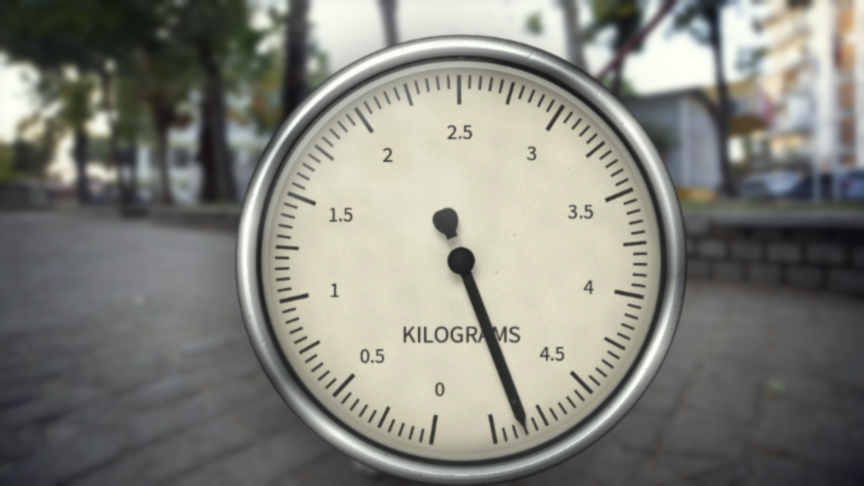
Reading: 4.85 (kg)
